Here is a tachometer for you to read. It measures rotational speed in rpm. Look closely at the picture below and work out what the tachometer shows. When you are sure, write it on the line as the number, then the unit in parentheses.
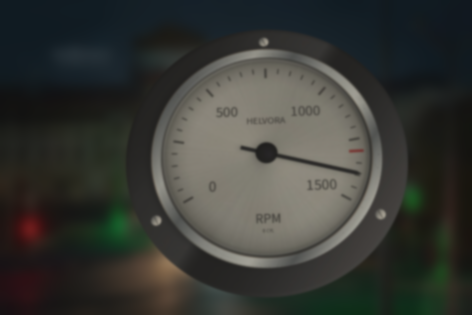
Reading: 1400 (rpm)
